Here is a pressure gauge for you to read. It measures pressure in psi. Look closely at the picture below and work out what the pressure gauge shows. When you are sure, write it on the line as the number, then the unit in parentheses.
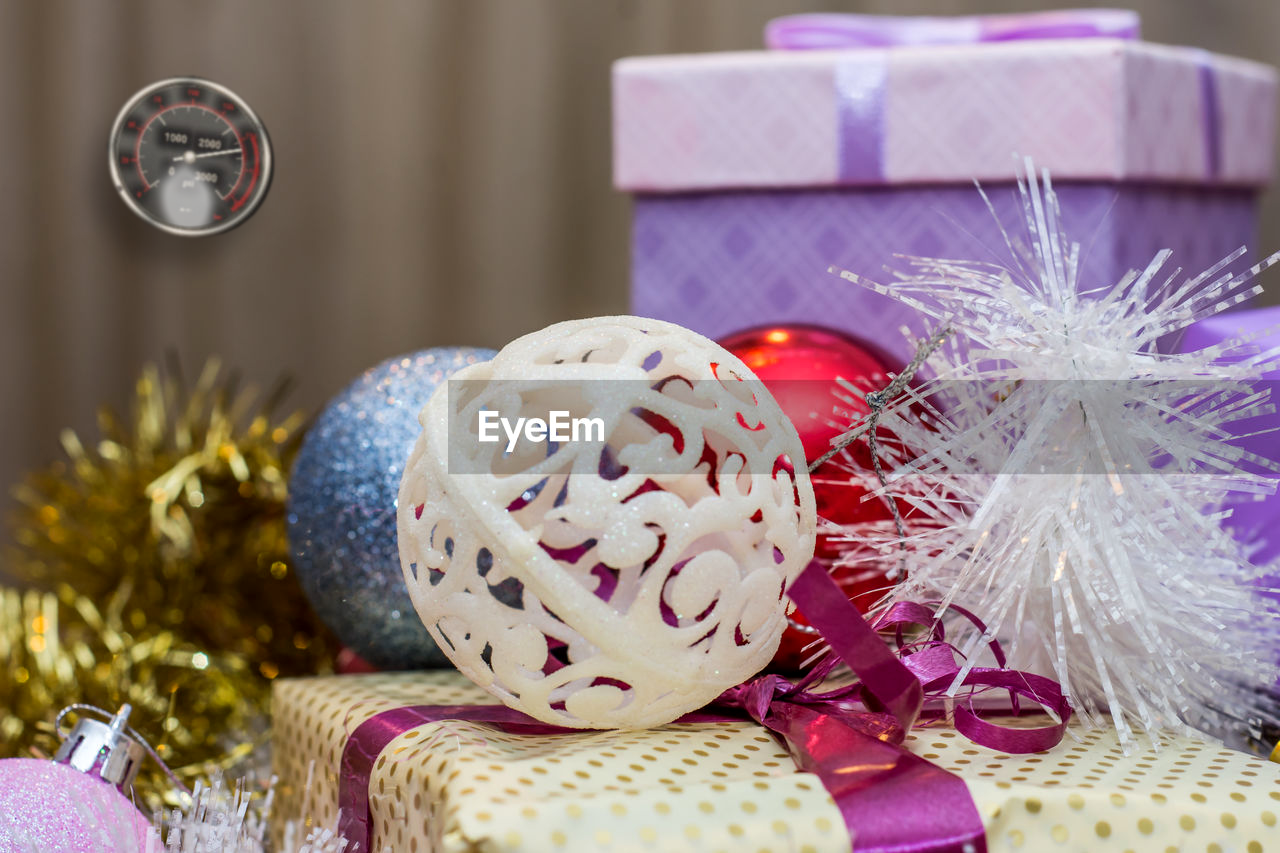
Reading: 2300 (psi)
